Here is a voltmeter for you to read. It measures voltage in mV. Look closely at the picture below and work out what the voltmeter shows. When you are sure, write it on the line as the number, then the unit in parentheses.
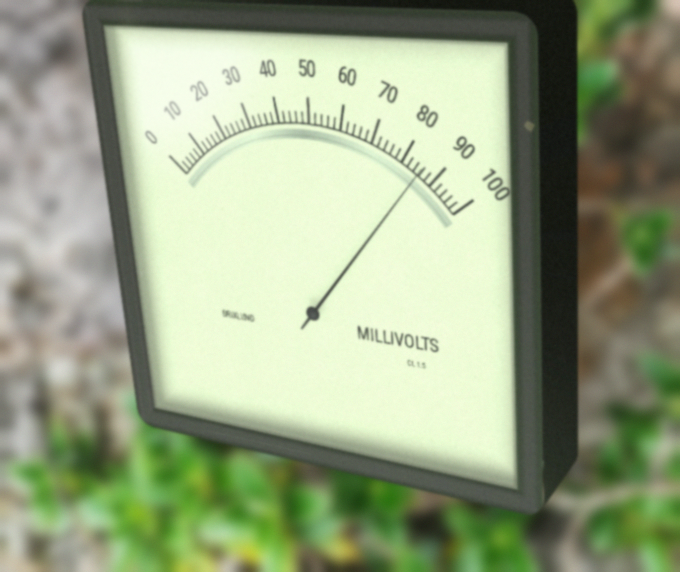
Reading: 86 (mV)
